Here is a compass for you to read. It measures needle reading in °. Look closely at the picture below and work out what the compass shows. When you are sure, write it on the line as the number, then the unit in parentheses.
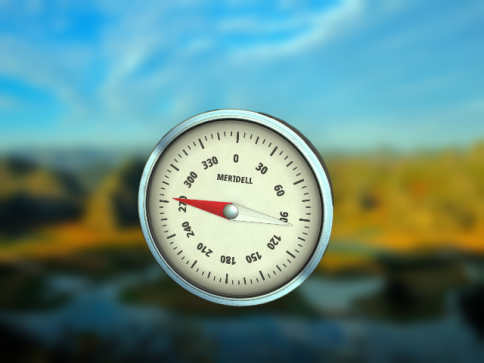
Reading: 275 (°)
